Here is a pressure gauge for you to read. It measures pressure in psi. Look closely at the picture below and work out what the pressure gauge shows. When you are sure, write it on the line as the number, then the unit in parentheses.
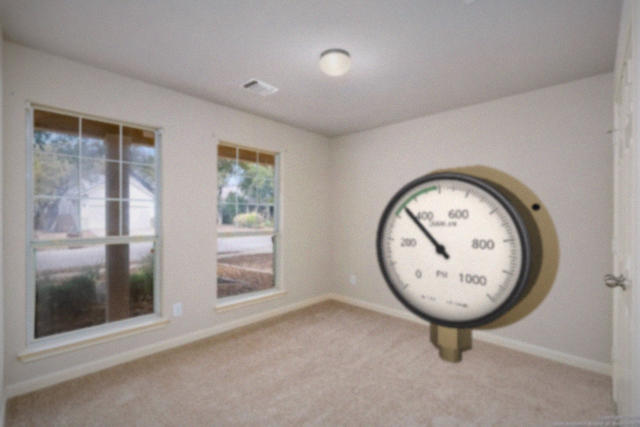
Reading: 350 (psi)
